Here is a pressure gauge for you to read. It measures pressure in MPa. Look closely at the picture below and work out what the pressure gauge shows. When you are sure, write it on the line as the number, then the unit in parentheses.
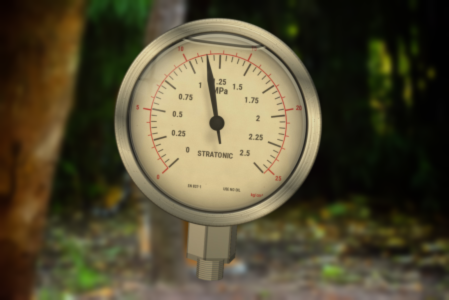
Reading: 1.15 (MPa)
